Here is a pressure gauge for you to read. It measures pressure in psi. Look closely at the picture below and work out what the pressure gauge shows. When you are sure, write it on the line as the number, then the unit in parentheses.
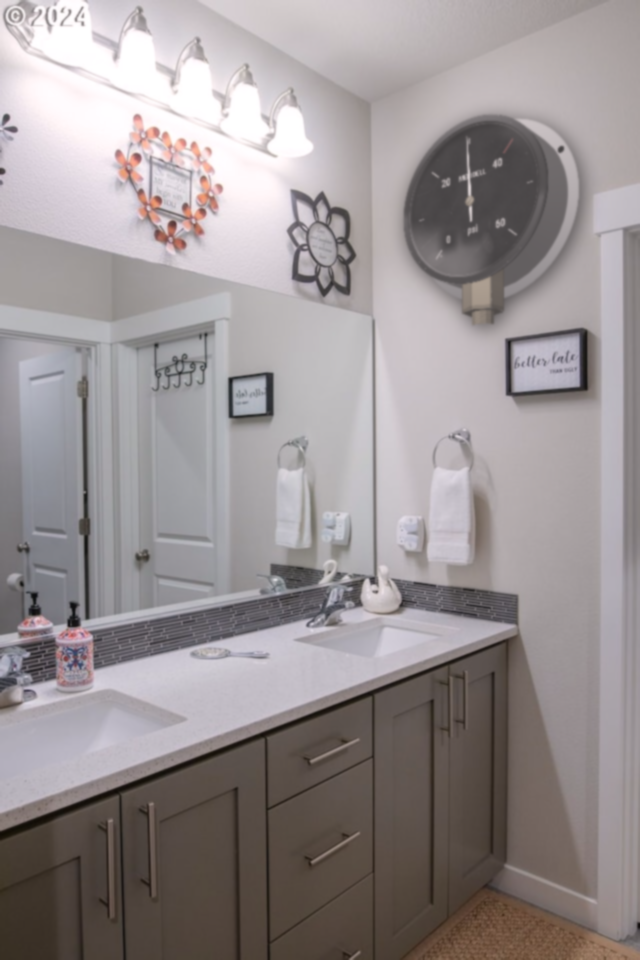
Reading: 30 (psi)
